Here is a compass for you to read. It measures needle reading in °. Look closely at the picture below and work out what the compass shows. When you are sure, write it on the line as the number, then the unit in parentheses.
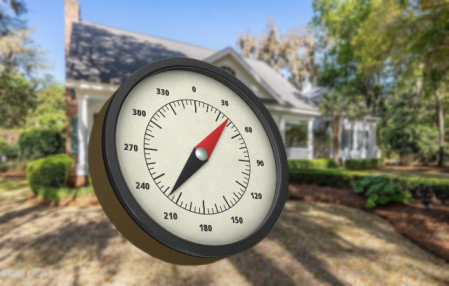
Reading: 40 (°)
